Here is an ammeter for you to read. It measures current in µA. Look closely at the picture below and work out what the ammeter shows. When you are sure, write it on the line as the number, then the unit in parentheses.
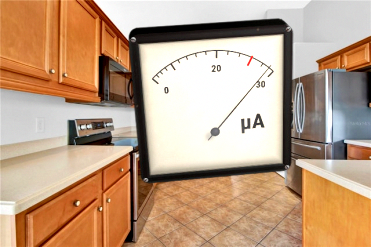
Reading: 29 (µA)
